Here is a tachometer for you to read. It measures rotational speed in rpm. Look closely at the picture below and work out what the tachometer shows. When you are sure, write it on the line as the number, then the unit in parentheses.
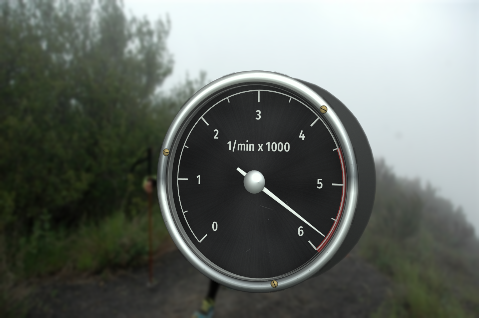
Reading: 5750 (rpm)
